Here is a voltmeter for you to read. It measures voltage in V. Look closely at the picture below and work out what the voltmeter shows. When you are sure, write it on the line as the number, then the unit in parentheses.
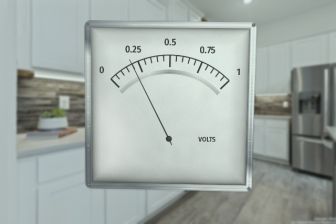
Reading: 0.2 (V)
